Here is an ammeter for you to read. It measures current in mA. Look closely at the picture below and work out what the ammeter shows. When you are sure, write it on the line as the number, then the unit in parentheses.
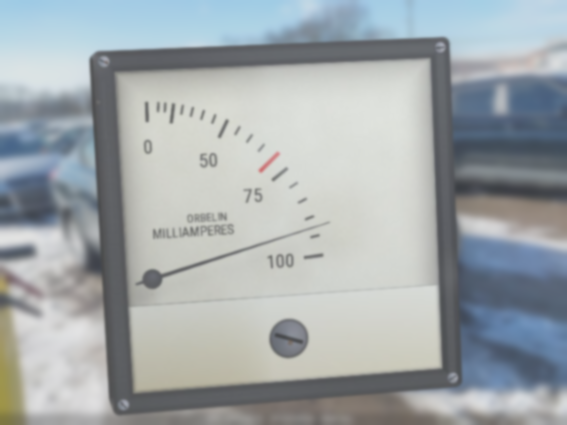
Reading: 92.5 (mA)
